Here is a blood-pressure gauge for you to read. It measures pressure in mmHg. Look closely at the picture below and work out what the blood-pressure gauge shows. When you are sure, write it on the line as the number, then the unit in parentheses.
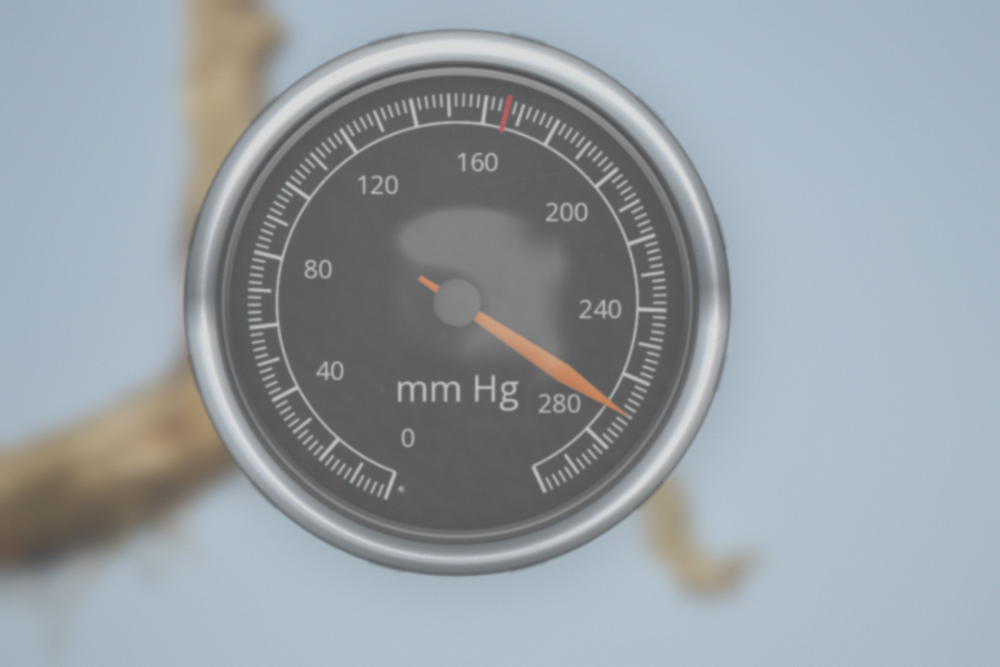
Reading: 270 (mmHg)
